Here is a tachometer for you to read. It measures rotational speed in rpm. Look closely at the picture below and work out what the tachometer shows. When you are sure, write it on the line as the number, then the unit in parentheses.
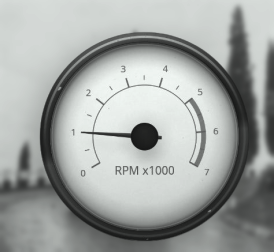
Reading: 1000 (rpm)
